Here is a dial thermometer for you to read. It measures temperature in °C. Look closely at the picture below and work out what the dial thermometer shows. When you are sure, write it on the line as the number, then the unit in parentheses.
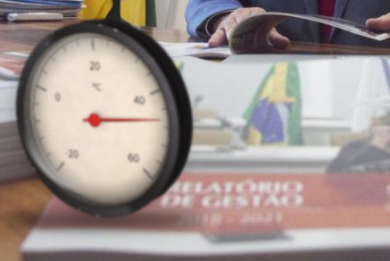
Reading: 46 (°C)
